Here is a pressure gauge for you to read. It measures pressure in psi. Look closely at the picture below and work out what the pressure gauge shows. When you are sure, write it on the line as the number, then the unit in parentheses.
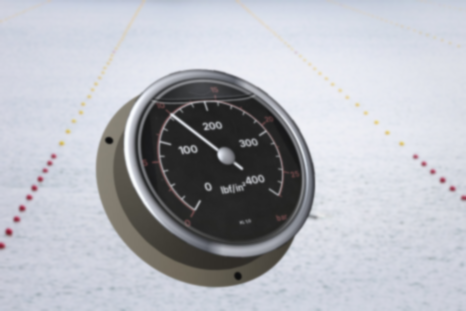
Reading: 140 (psi)
